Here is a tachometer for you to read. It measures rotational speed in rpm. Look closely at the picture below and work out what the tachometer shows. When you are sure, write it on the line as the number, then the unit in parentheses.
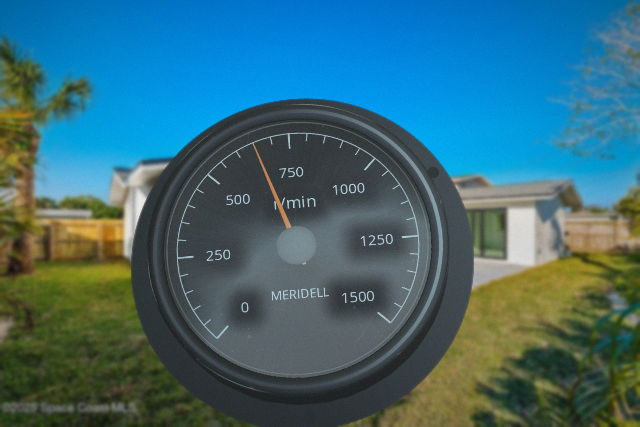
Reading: 650 (rpm)
